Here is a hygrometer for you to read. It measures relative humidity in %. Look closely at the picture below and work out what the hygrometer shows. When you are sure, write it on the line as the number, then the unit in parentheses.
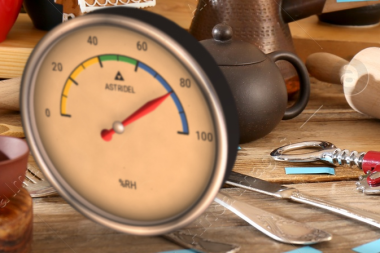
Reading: 80 (%)
